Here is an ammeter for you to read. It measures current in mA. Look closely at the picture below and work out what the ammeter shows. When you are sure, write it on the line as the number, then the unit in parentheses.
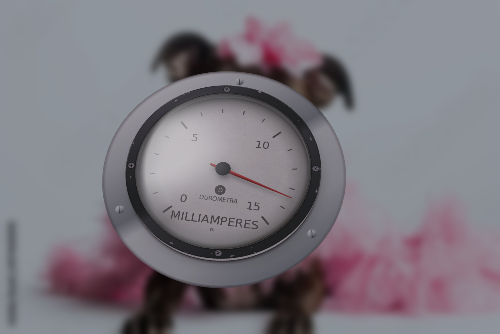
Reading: 13.5 (mA)
